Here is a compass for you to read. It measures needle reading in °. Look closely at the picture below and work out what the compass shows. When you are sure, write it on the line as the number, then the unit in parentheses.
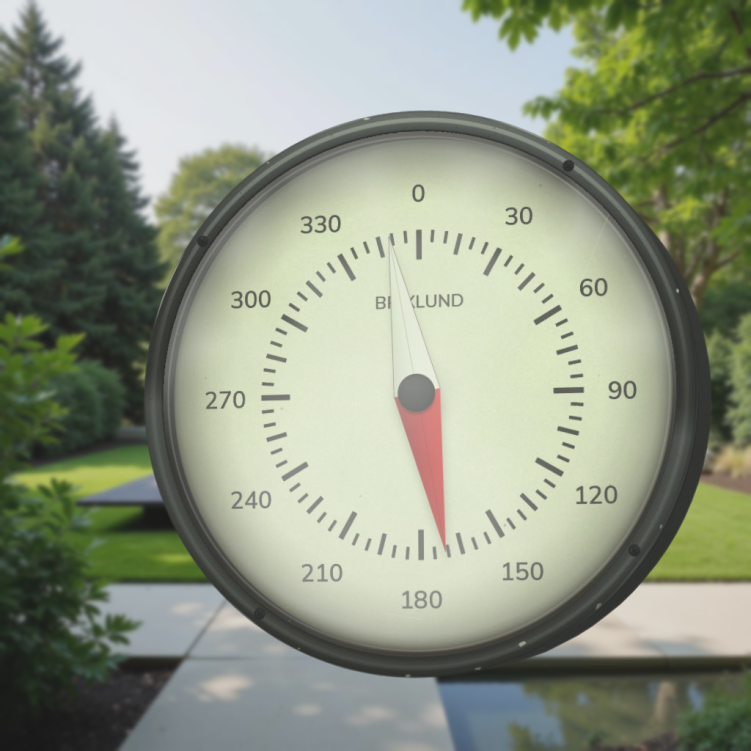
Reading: 170 (°)
